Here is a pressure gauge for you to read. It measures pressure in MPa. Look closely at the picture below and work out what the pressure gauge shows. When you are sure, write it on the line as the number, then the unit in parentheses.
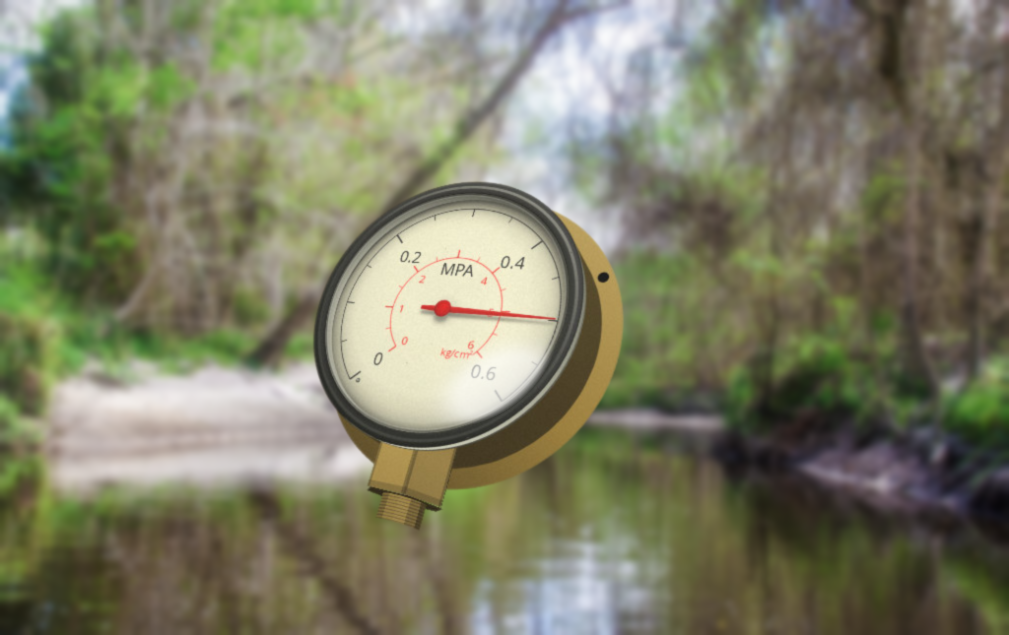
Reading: 0.5 (MPa)
